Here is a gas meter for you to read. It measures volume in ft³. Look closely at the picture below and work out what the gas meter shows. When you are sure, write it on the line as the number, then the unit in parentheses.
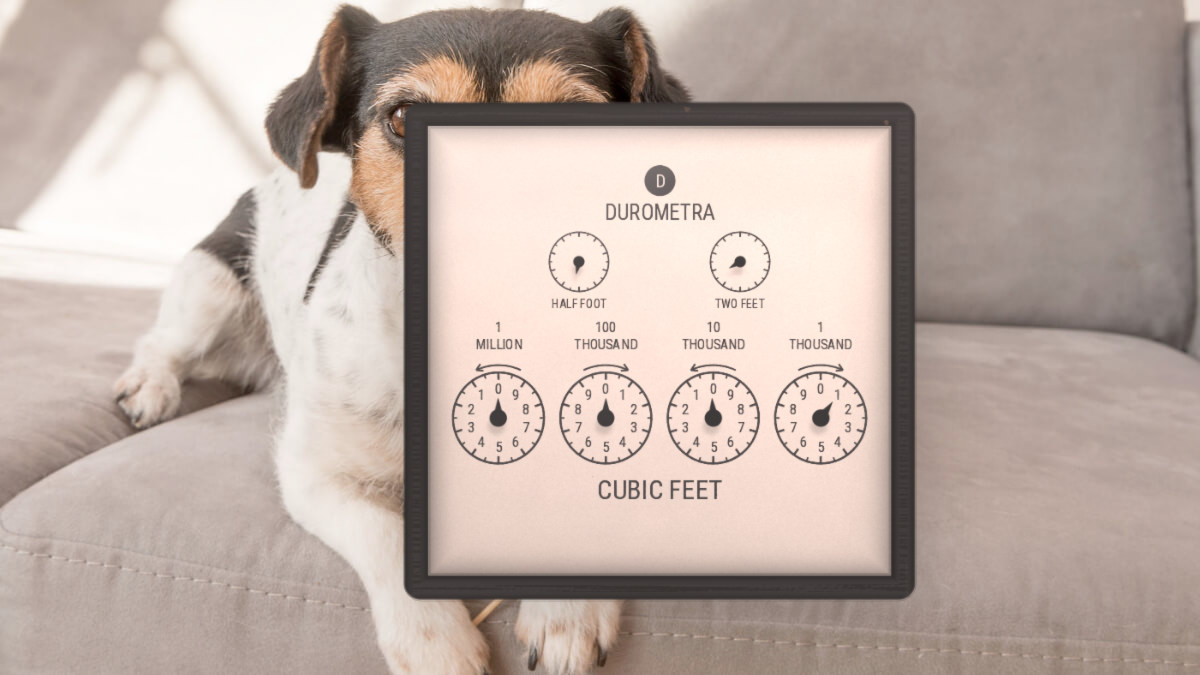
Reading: 100 (ft³)
